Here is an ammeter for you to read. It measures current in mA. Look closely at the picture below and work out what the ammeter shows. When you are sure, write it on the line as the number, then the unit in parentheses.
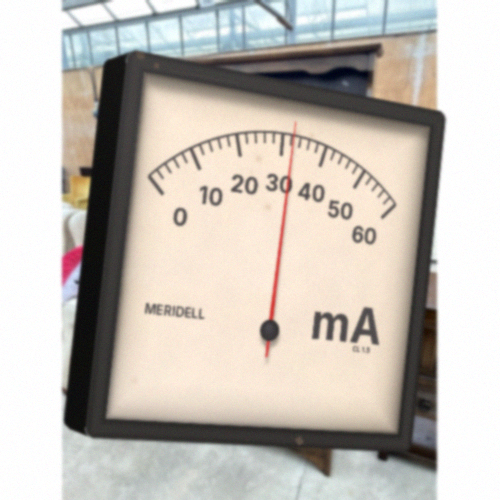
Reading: 32 (mA)
